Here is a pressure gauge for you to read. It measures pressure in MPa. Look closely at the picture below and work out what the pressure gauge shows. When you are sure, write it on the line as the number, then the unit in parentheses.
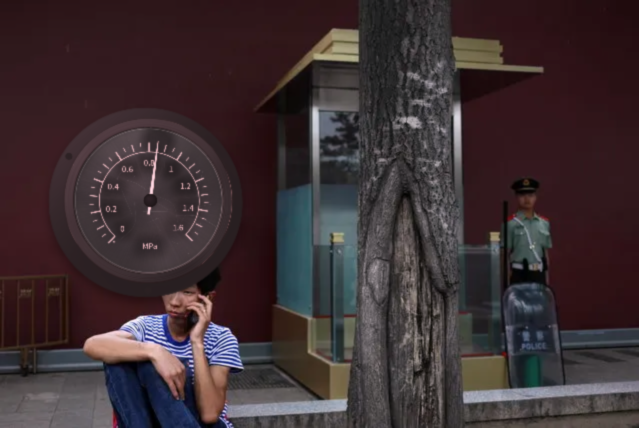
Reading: 0.85 (MPa)
